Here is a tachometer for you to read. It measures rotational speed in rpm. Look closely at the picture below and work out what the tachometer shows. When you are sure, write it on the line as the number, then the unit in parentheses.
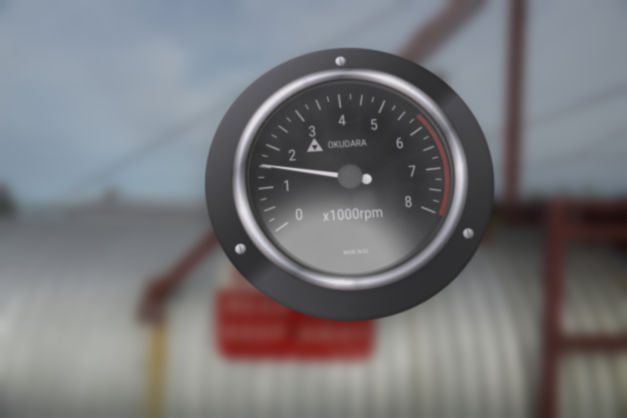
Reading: 1500 (rpm)
